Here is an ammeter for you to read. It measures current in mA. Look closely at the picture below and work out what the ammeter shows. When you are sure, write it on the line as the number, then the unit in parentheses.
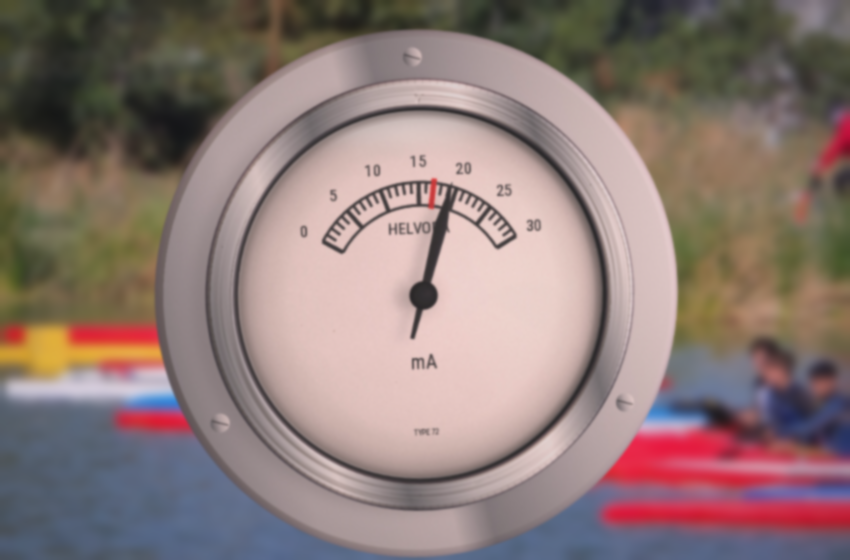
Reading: 19 (mA)
